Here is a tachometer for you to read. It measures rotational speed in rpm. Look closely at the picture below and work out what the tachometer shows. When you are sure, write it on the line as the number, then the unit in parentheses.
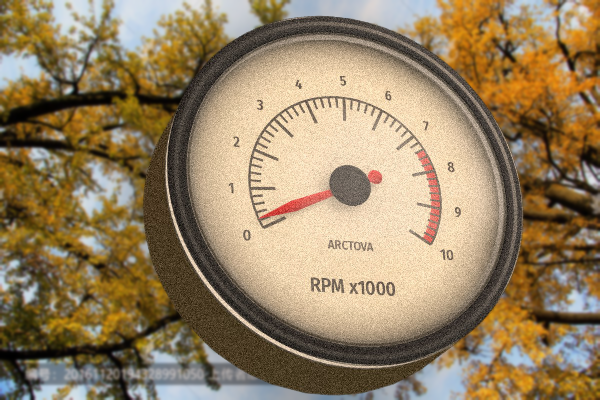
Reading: 200 (rpm)
